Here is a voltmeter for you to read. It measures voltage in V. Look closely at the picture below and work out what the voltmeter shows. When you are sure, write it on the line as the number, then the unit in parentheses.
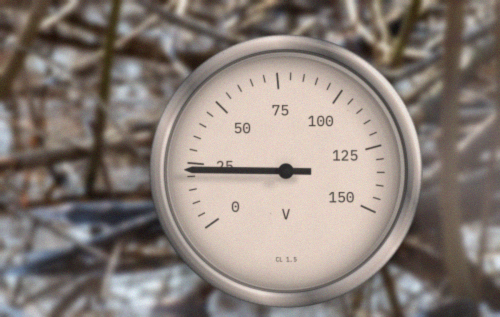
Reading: 22.5 (V)
